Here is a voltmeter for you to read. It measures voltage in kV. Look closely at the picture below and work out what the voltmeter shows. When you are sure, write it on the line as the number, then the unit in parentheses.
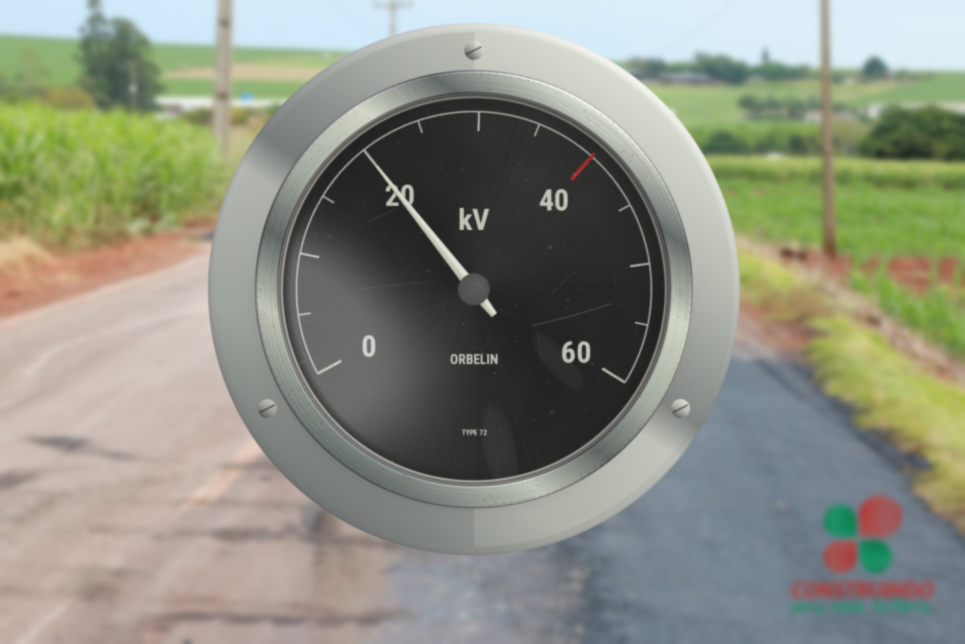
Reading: 20 (kV)
